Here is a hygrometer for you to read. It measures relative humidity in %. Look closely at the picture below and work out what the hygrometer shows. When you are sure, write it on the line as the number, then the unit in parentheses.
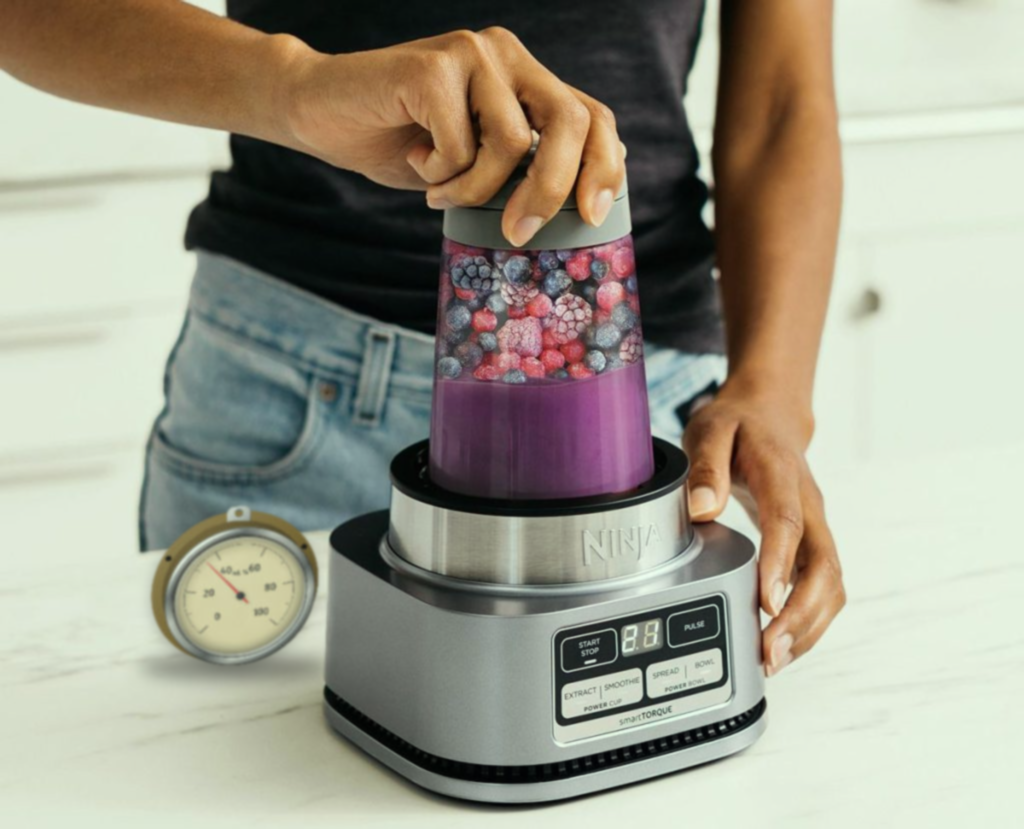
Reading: 35 (%)
